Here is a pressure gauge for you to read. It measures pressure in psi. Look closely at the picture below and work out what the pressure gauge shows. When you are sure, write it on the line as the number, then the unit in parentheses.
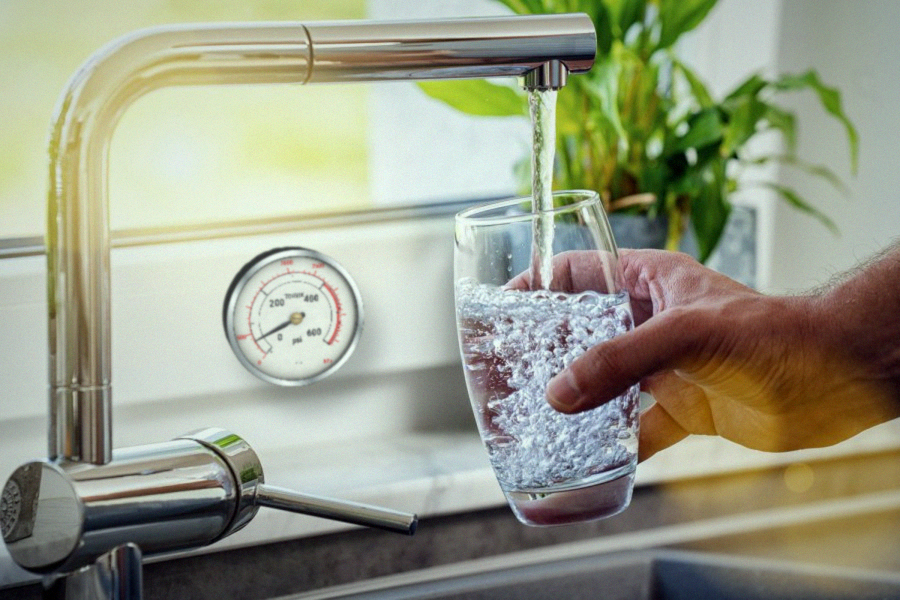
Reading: 50 (psi)
